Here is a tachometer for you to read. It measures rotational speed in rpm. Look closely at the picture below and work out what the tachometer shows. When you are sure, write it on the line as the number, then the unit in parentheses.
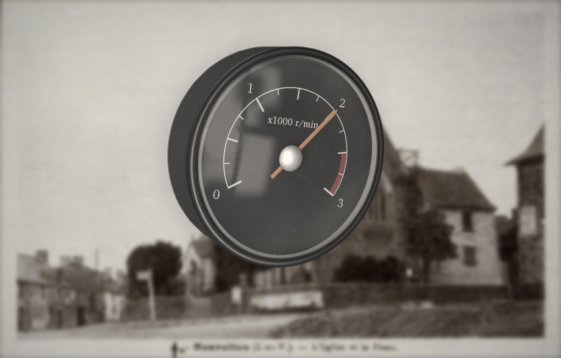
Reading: 2000 (rpm)
